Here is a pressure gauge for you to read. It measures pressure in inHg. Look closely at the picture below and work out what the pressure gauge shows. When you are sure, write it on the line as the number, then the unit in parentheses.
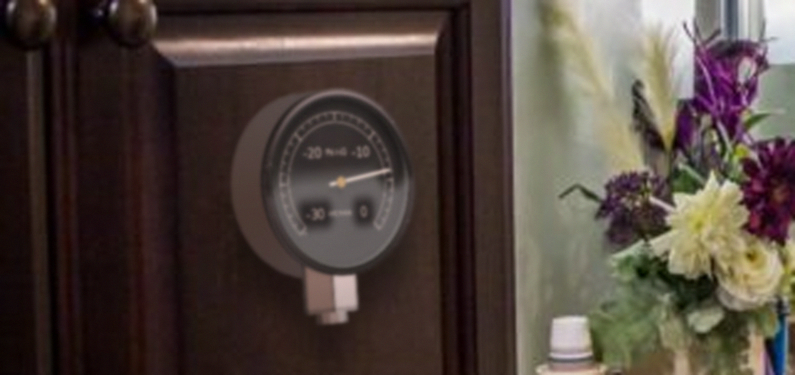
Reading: -6 (inHg)
